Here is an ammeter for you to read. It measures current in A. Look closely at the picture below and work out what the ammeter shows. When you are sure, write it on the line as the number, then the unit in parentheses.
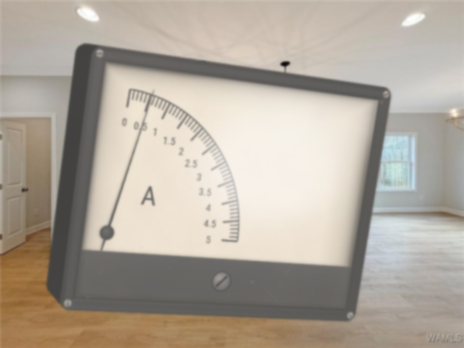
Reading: 0.5 (A)
